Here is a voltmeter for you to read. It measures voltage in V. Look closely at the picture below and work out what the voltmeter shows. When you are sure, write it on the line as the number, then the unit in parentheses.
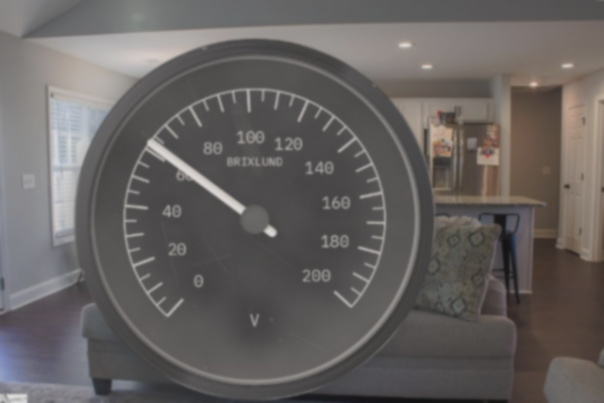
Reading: 62.5 (V)
